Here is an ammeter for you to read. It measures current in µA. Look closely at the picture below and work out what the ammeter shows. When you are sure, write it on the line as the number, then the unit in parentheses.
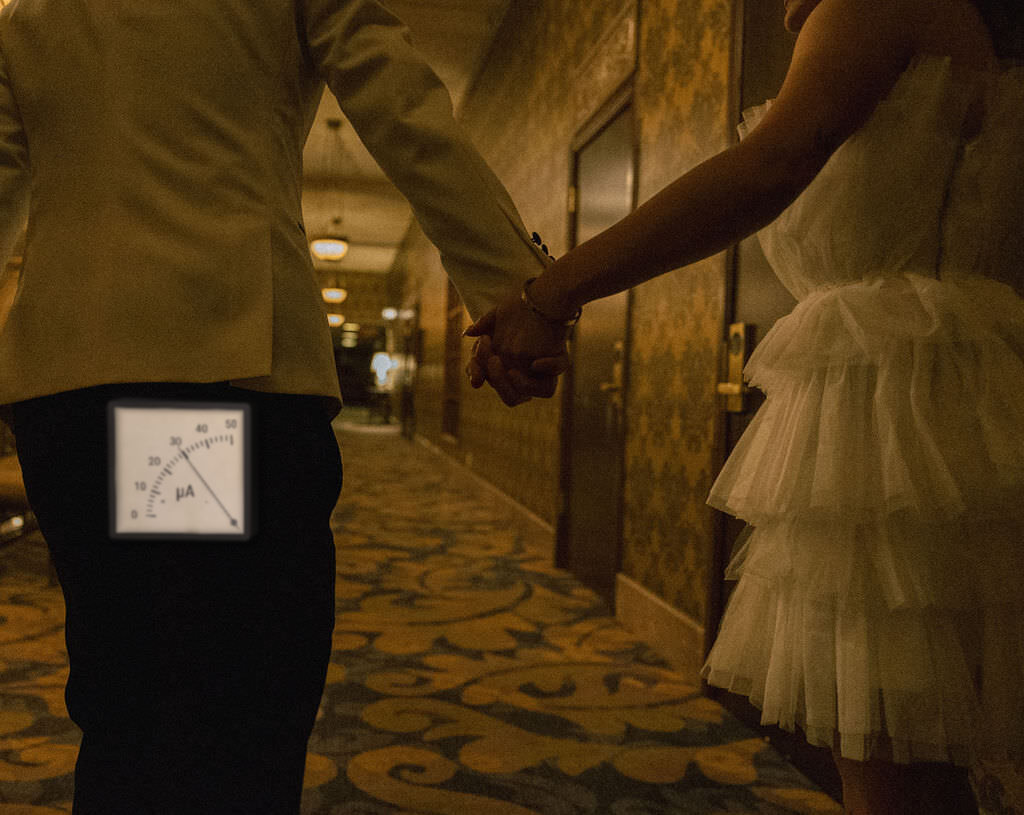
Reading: 30 (µA)
